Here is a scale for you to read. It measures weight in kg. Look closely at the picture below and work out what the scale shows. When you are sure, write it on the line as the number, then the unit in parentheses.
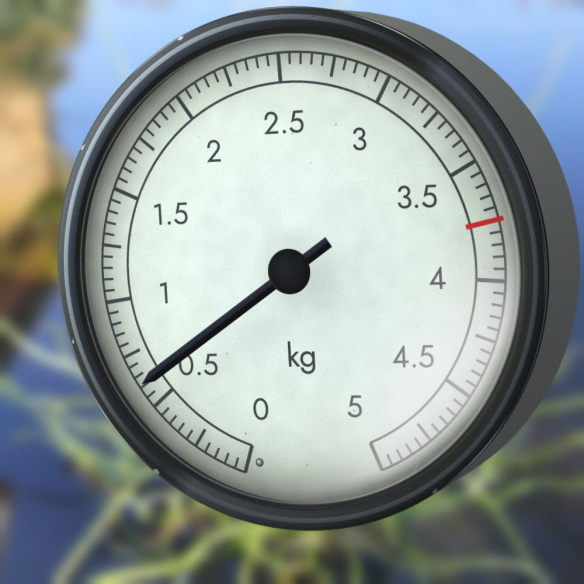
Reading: 0.6 (kg)
